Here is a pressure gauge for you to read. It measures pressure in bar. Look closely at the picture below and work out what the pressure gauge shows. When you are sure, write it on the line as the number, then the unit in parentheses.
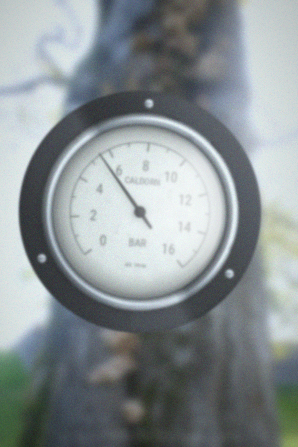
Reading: 5.5 (bar)
